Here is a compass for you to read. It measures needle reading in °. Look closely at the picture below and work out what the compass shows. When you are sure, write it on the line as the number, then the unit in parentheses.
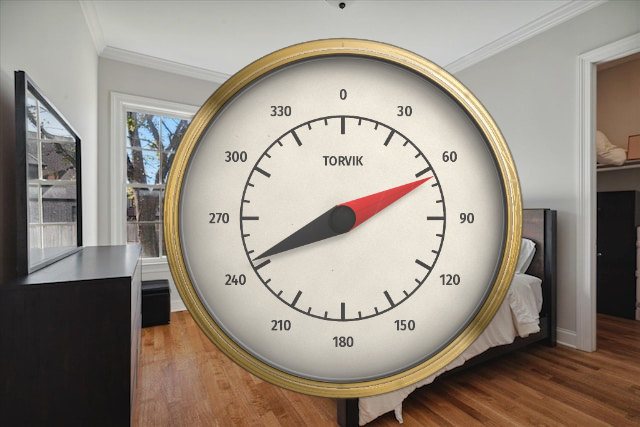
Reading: 65 (°)
